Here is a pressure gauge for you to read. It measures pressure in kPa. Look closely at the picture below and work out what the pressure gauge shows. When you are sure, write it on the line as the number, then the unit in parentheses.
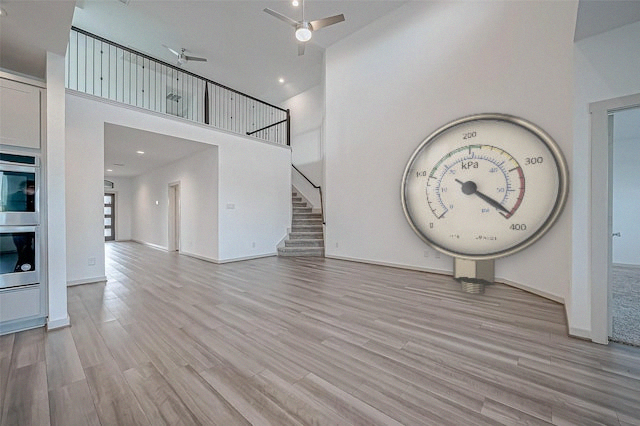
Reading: 390 (kPa)
